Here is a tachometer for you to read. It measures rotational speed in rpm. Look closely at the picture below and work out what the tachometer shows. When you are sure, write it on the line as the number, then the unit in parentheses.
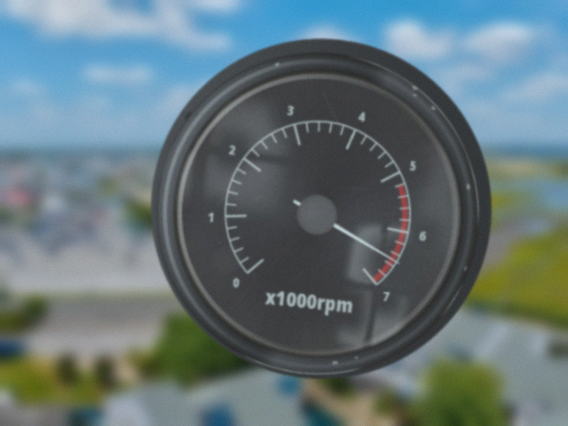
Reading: 6500 (rpm)
